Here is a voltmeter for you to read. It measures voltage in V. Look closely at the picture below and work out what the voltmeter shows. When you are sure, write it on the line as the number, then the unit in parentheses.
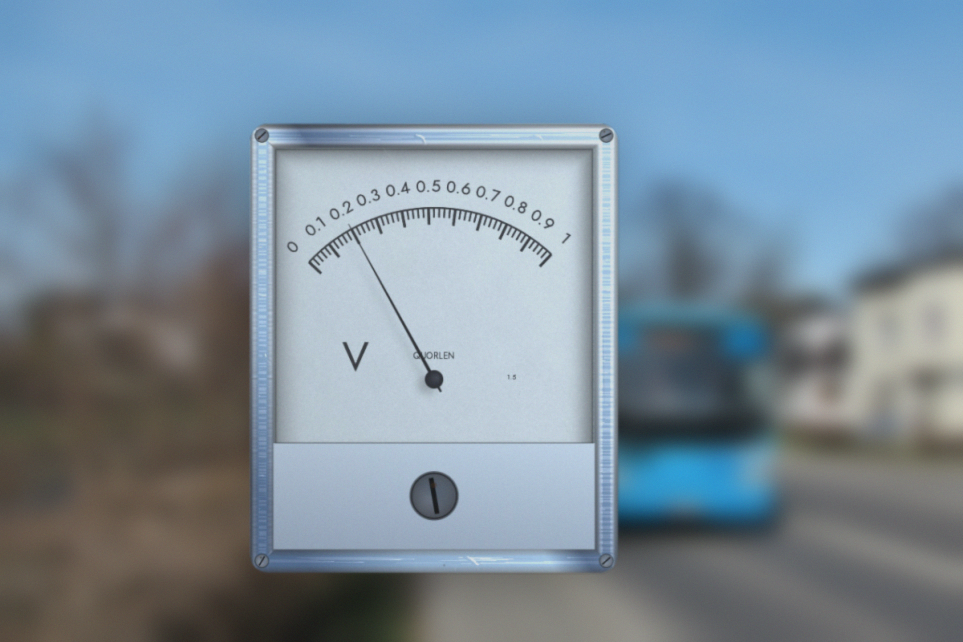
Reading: 0.2 (V)
